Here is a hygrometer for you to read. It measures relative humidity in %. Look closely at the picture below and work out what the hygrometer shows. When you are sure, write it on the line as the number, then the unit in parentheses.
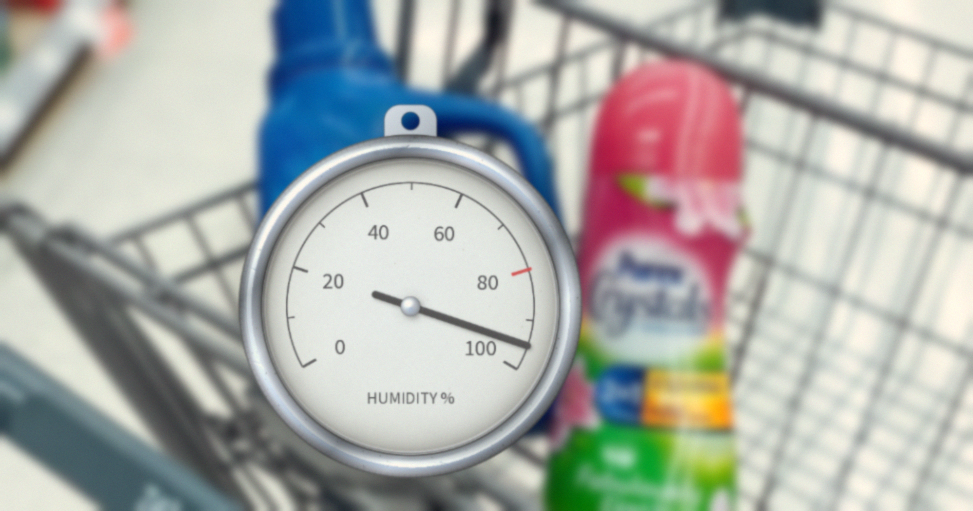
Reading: 95 (%)
